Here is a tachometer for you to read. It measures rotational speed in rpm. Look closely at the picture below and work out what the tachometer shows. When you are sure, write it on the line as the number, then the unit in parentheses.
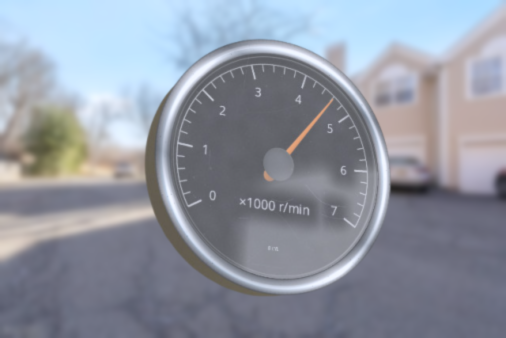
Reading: 4600 (rpm)
